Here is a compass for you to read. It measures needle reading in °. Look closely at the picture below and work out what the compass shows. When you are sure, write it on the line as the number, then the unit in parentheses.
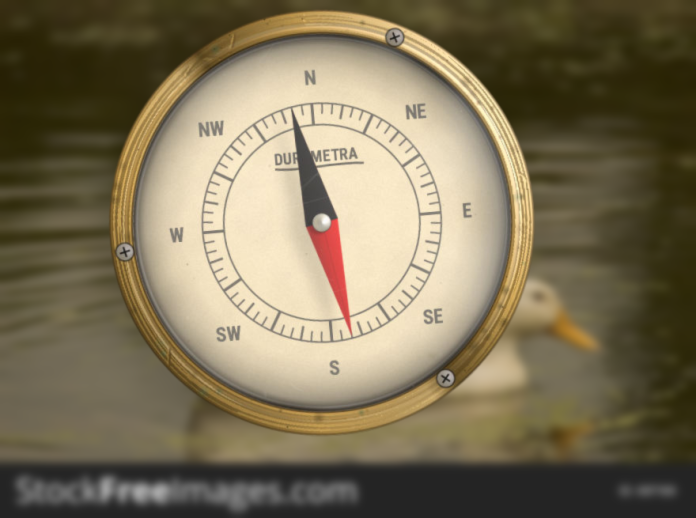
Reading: 170 (°)
